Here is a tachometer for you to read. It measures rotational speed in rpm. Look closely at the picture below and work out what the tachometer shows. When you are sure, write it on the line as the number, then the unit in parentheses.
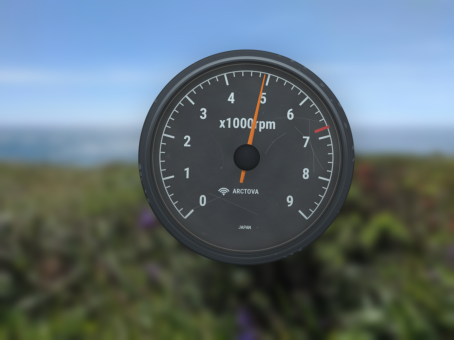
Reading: 4900 (rpm)
